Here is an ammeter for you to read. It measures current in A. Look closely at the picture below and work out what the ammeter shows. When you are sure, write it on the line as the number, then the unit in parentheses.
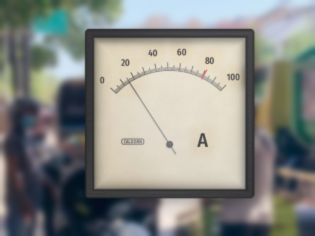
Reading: 15 (A)
